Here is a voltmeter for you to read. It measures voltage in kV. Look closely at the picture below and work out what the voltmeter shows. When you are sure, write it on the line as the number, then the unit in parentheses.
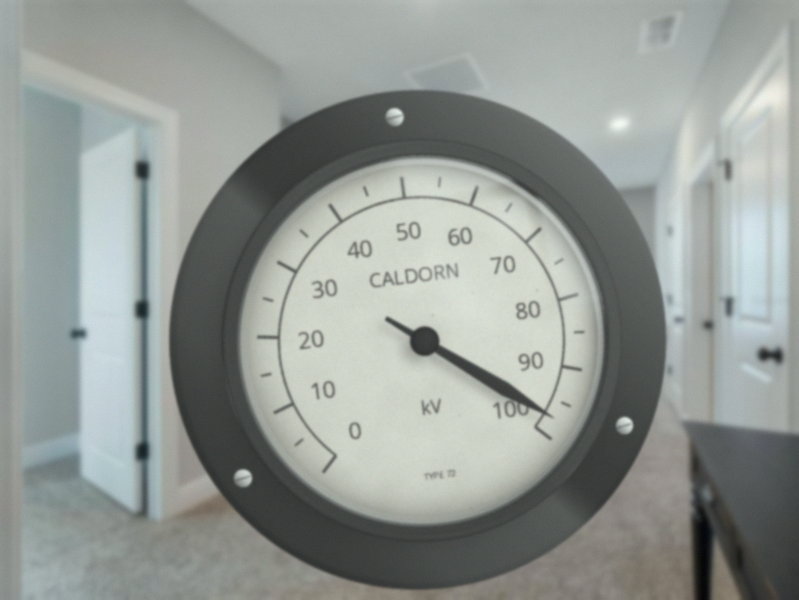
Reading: 97.5 (kV)
